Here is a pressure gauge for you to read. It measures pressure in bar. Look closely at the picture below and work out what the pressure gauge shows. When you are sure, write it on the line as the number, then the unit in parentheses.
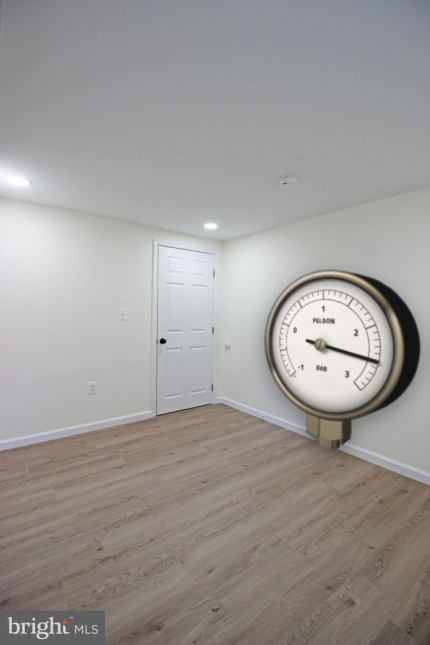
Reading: 2.5 (bar)
